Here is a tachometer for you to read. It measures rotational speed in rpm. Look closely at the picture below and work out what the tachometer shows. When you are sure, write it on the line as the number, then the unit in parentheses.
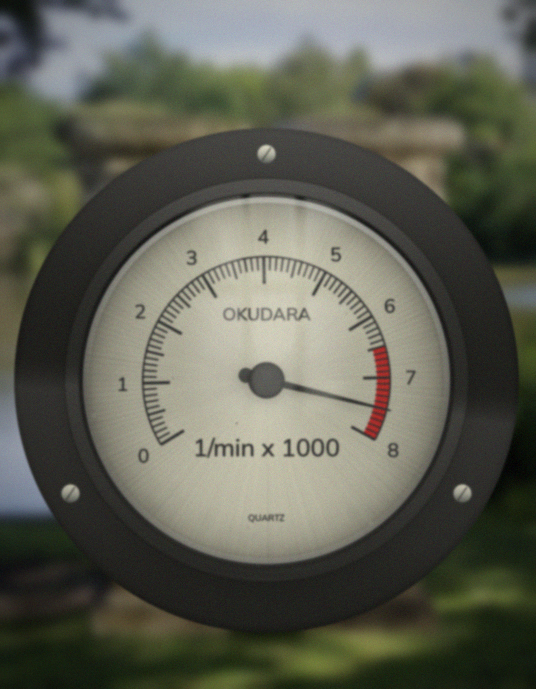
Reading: 7500 (rpm)
